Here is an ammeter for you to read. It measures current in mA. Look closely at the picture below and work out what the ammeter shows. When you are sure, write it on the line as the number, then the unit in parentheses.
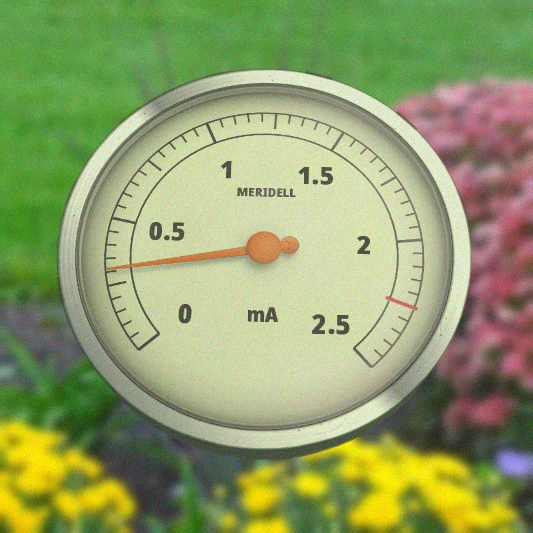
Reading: 0.3 (mA)
